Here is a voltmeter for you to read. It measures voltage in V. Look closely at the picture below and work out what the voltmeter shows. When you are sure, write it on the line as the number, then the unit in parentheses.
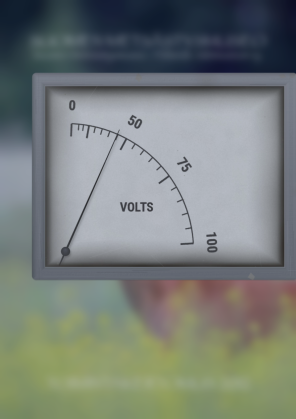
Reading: 45 (V)
